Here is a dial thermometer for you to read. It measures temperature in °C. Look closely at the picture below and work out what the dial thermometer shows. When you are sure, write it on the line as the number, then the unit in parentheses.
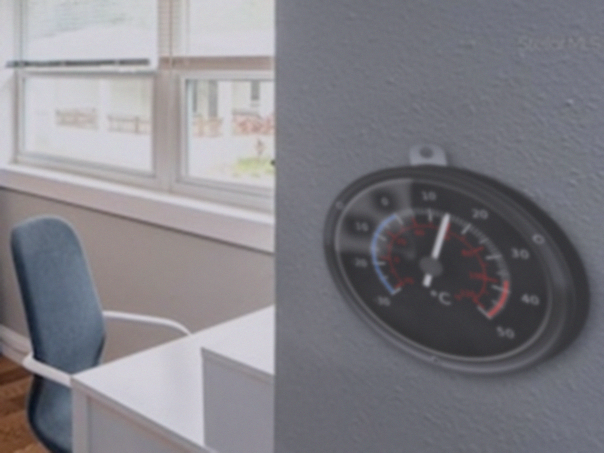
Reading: 15 (°C)
